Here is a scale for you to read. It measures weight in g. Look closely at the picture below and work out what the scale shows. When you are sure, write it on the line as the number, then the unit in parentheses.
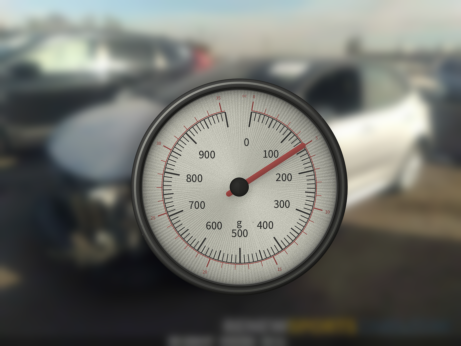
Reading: 140 (g)
